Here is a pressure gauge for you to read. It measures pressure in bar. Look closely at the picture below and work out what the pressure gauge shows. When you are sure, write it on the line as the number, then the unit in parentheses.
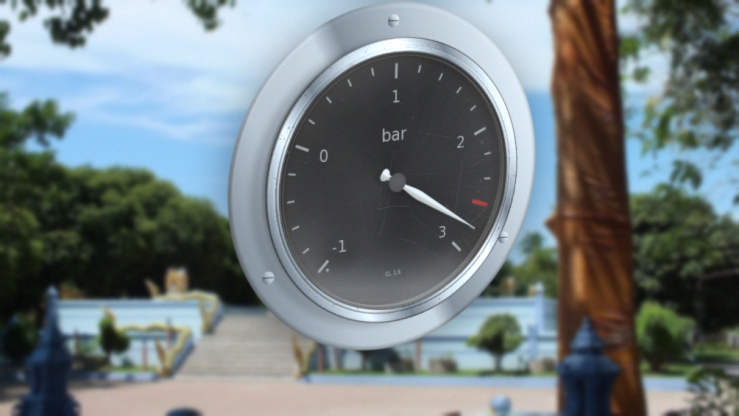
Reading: 2.8 (bar)
